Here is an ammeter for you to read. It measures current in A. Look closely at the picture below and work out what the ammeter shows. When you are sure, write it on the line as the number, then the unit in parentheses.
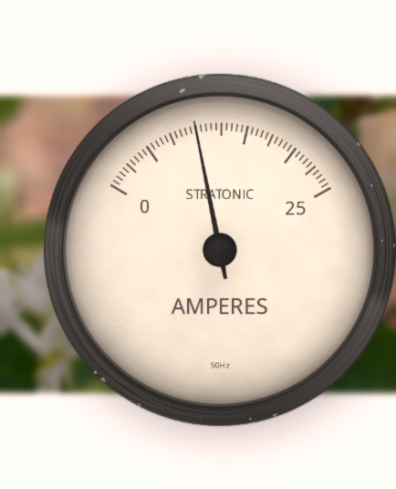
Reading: 10 (A)
